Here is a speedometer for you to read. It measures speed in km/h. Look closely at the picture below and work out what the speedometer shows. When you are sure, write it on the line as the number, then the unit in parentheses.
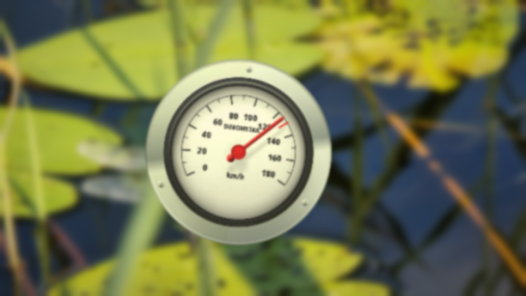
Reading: 125 (km/h)
